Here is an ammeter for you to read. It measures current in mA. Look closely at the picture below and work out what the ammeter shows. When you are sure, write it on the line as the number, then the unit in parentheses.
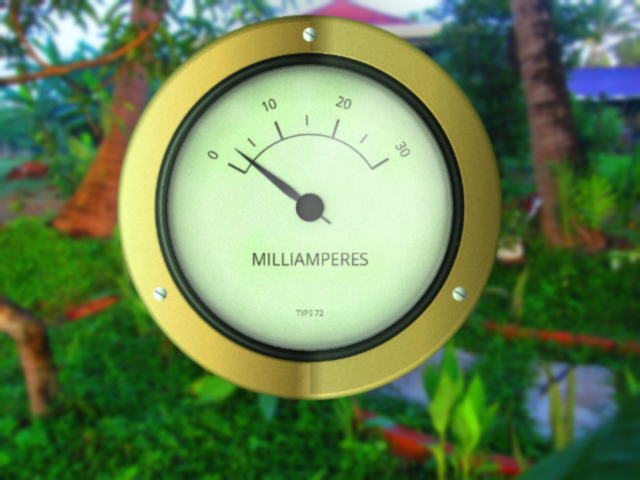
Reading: 2.5 (mA)
